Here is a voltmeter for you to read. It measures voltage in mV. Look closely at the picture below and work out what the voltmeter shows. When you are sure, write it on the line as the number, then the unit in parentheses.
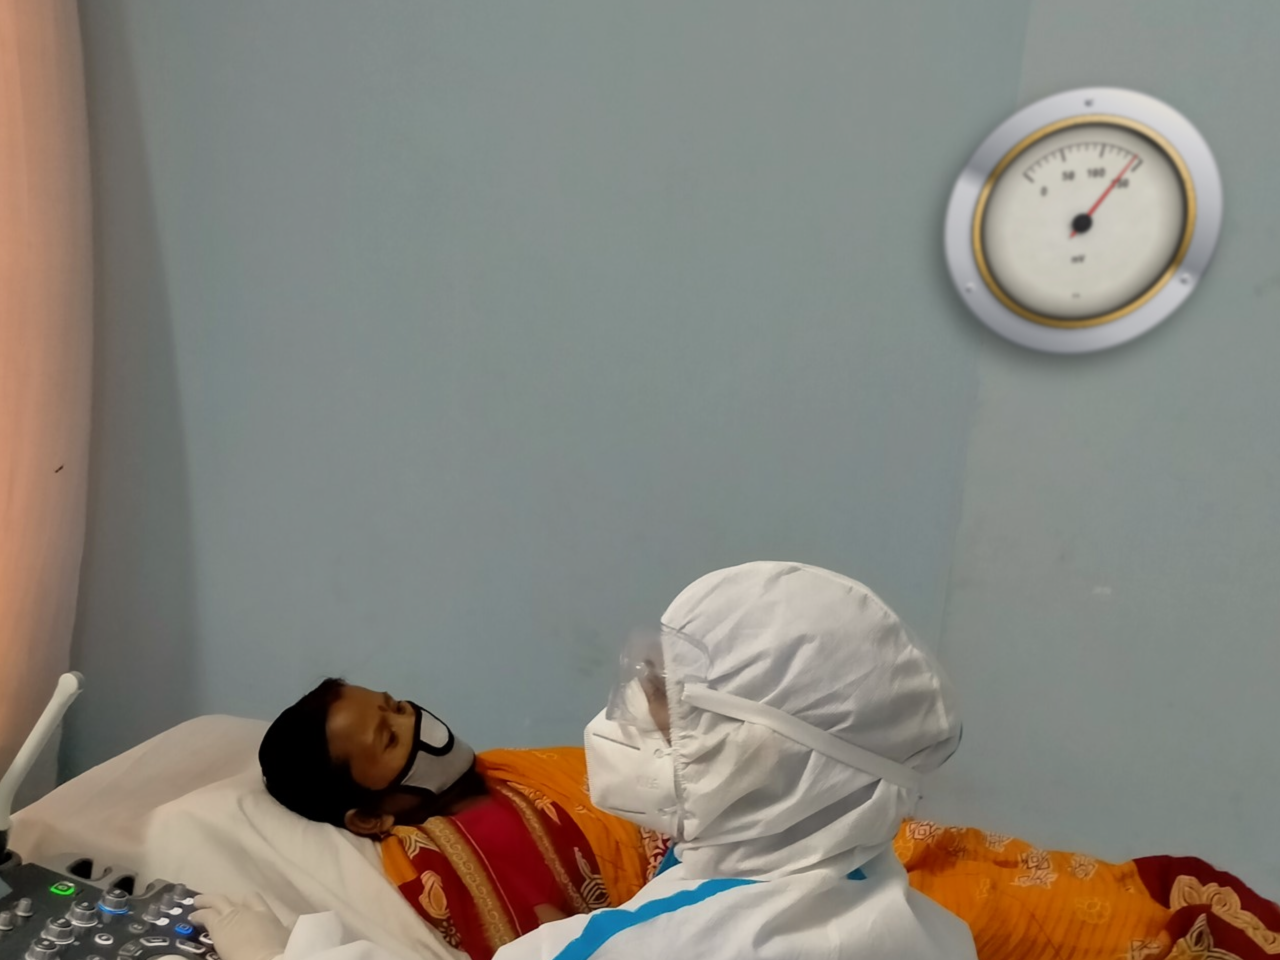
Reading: 140 (mV)
